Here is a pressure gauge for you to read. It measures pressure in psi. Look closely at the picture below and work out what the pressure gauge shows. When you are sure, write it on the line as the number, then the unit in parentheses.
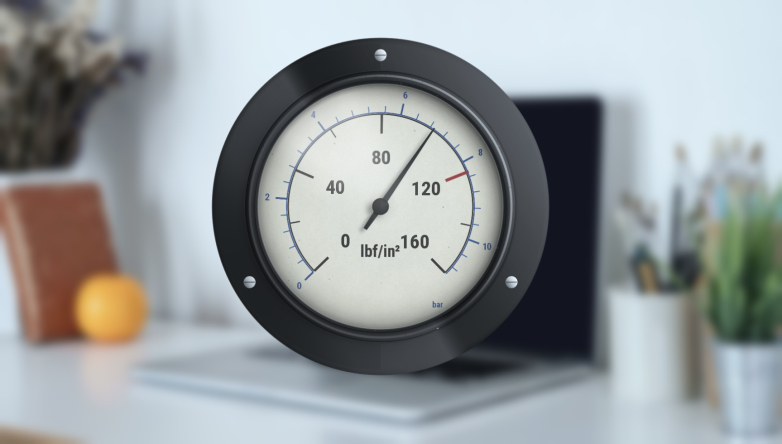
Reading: 100 (psi)
